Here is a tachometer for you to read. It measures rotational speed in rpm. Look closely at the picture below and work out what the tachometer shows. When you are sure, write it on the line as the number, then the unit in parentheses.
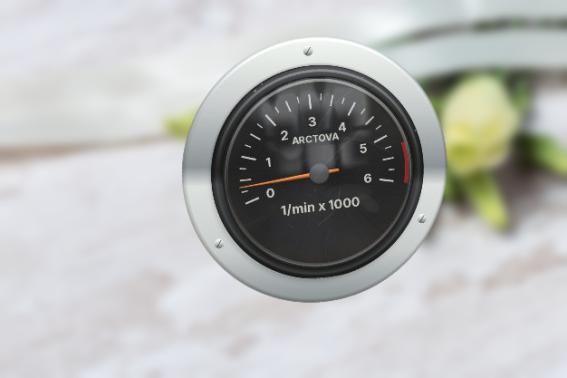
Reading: 375 (rpm)
